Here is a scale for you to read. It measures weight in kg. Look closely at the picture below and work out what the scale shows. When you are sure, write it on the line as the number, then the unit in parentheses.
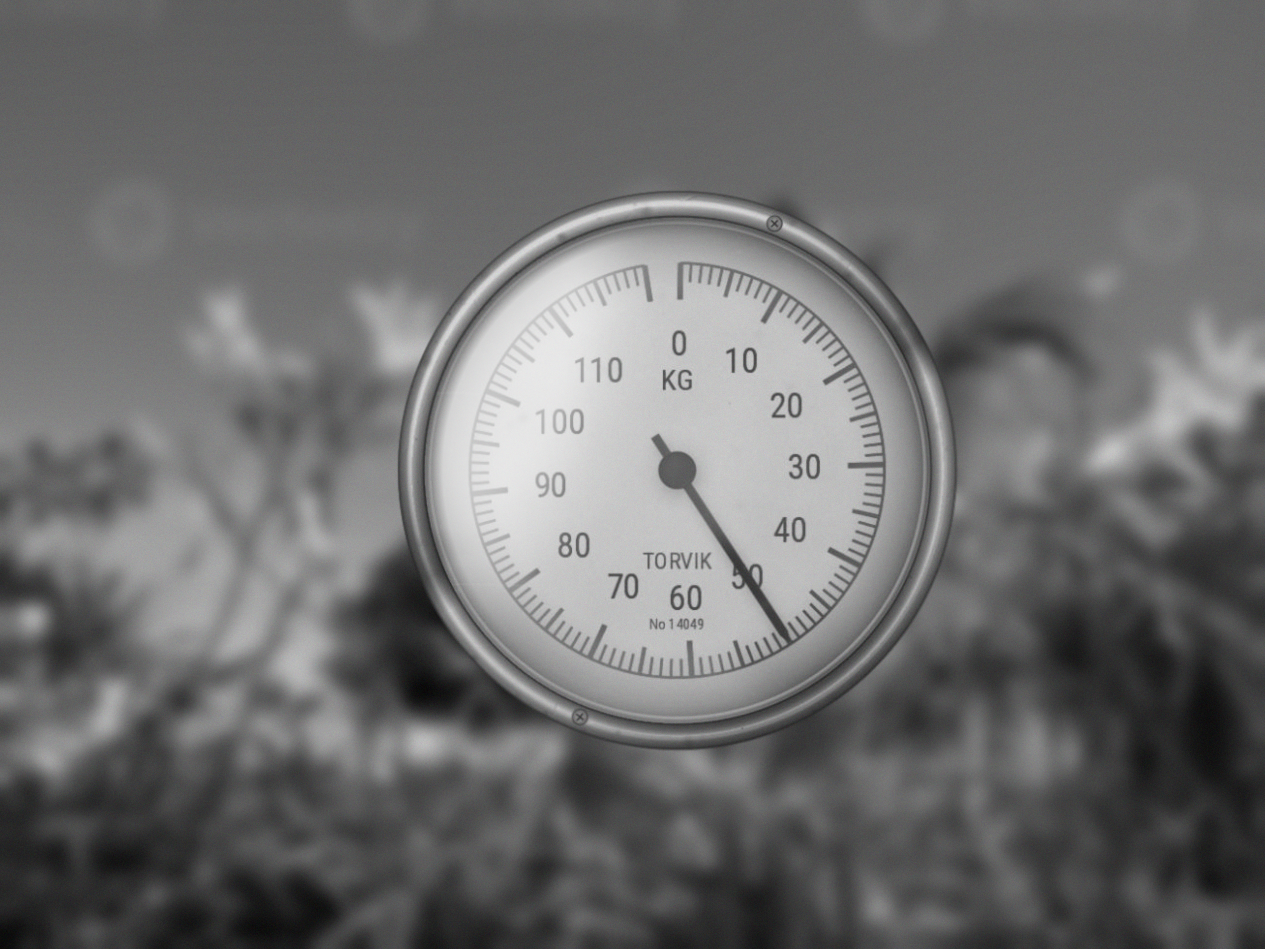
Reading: 50 (kg)
